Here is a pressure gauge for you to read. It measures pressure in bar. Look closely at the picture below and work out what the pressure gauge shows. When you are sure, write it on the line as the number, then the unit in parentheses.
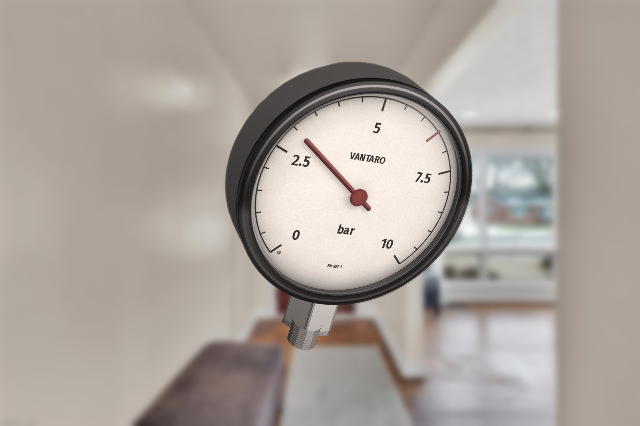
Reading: 3 (bar)
